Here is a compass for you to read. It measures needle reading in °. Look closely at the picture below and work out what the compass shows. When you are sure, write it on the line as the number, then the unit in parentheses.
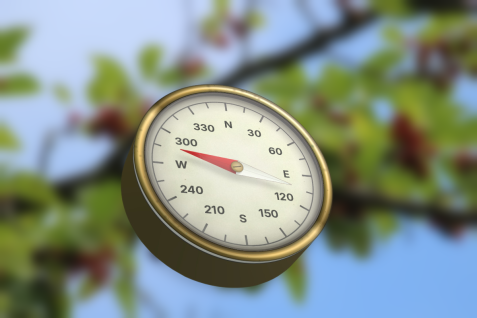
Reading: 285 (°)
